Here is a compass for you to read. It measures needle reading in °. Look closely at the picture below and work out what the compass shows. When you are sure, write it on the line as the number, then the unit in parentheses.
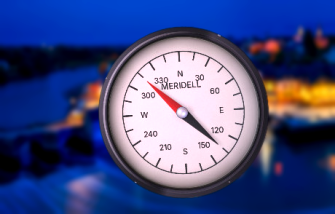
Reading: 315 (°)
